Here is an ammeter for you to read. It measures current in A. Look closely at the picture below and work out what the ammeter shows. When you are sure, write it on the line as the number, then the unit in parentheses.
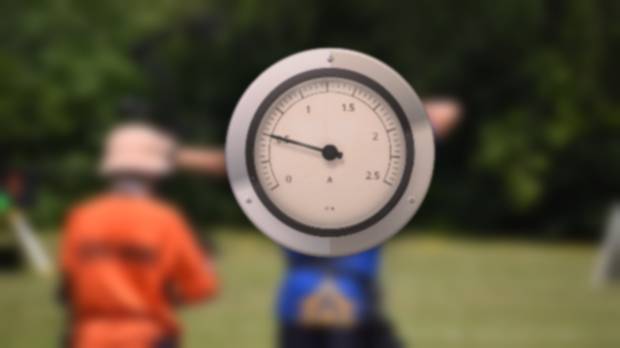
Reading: 0.5 (A)
